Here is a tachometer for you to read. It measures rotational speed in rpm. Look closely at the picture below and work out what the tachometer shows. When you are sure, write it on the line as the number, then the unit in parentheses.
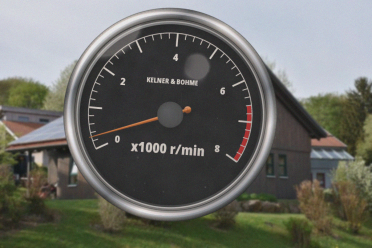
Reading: 300 (rpm)
